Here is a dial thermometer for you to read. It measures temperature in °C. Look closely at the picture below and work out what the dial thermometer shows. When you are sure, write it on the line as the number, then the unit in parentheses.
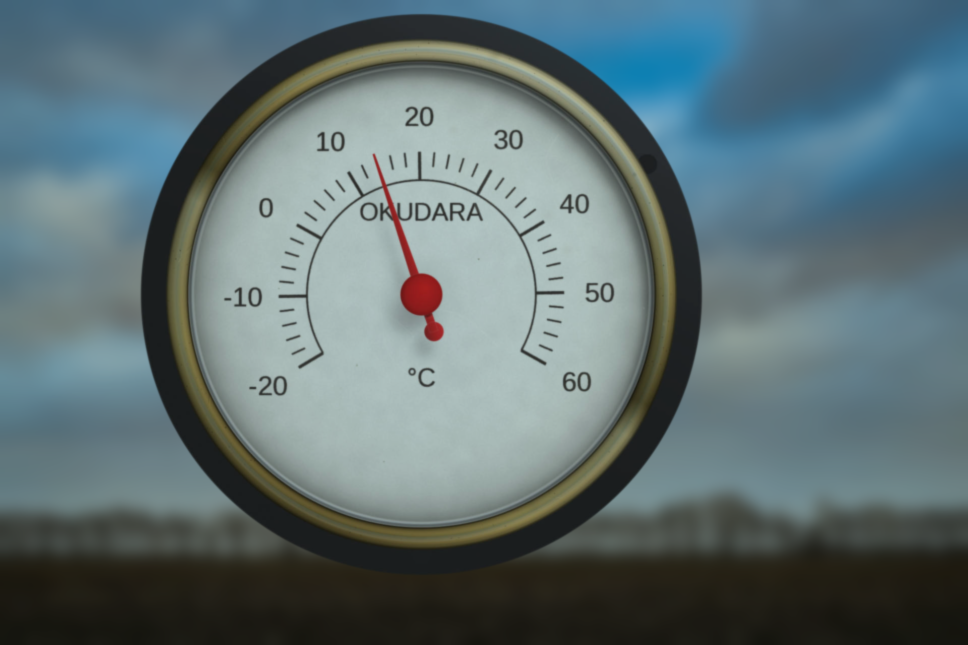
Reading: 14 (°C)
